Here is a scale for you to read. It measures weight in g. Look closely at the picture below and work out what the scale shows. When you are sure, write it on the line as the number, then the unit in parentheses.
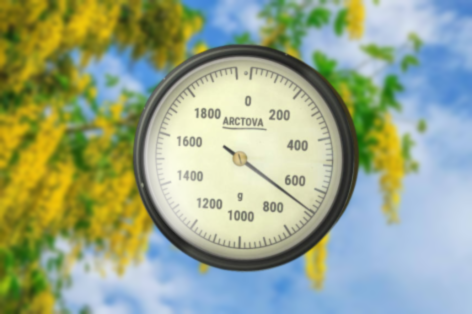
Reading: 680 (g)
